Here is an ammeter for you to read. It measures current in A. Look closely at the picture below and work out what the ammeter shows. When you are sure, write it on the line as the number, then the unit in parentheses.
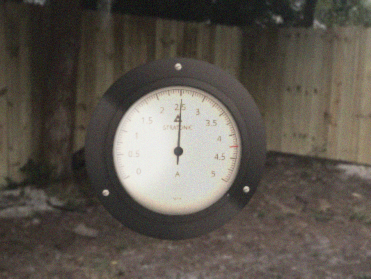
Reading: 2.5 (A)
